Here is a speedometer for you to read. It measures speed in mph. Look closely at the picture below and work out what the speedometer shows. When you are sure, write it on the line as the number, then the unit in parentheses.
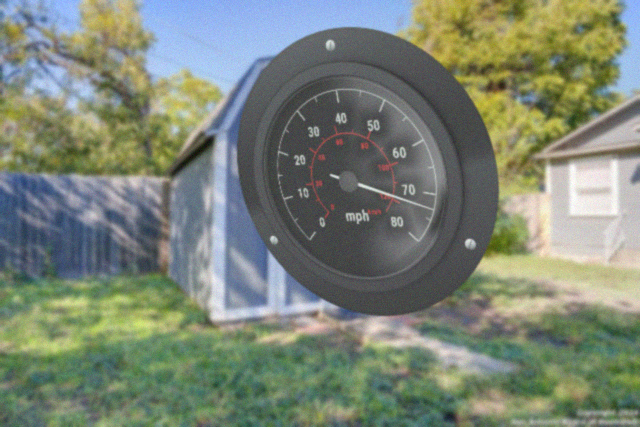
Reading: 72.5 (mph)
